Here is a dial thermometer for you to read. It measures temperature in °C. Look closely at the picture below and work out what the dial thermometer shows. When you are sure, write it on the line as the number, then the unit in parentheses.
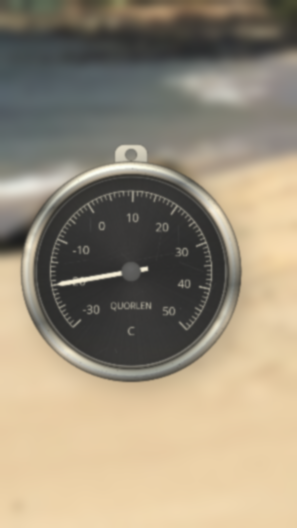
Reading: -20 (°C)
